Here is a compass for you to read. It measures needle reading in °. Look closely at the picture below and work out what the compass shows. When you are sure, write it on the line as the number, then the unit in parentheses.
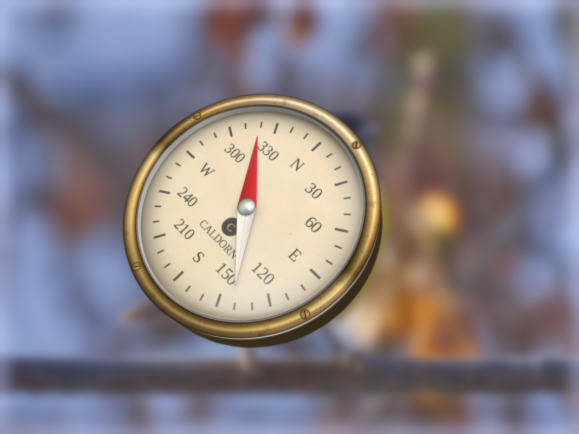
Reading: 320 (°)
